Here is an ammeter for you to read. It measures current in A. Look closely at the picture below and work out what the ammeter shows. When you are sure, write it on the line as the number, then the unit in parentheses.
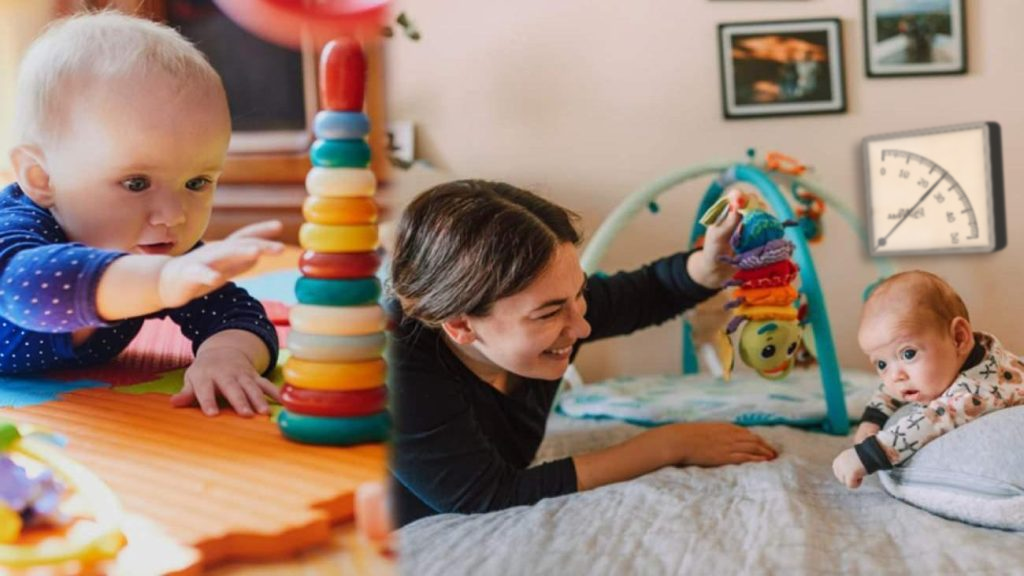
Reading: 25 (A)
